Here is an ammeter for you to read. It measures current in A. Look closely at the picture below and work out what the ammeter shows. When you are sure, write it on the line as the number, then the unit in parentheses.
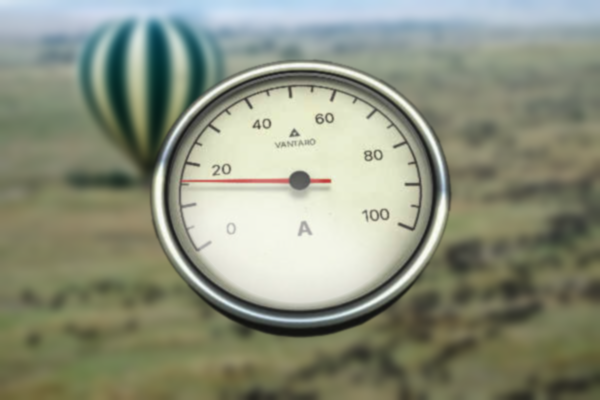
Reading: 15 (A)
